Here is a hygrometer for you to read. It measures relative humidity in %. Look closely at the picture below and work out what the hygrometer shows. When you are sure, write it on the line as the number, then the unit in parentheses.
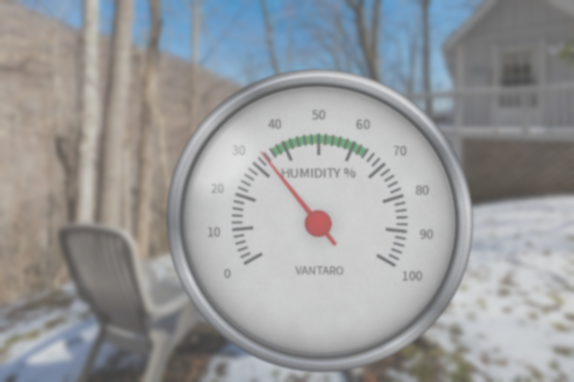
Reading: 34 (%)
